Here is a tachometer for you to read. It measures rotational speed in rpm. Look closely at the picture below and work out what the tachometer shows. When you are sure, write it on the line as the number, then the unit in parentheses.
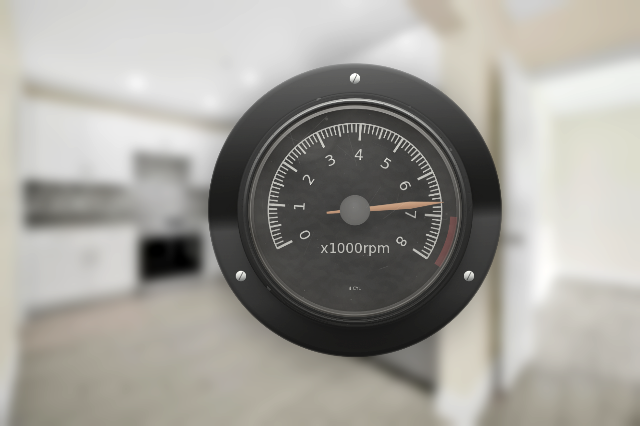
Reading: 6700 (rpm)
